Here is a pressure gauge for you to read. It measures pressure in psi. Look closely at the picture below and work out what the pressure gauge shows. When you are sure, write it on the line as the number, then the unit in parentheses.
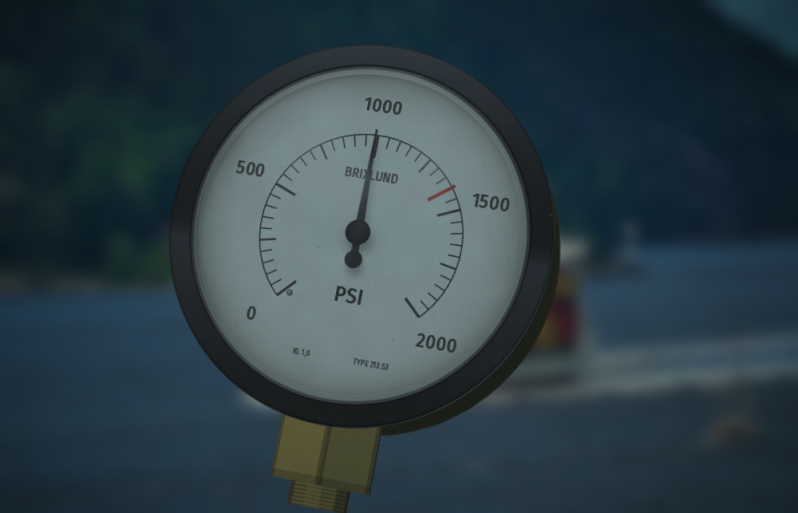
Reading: 1000 (psi)
